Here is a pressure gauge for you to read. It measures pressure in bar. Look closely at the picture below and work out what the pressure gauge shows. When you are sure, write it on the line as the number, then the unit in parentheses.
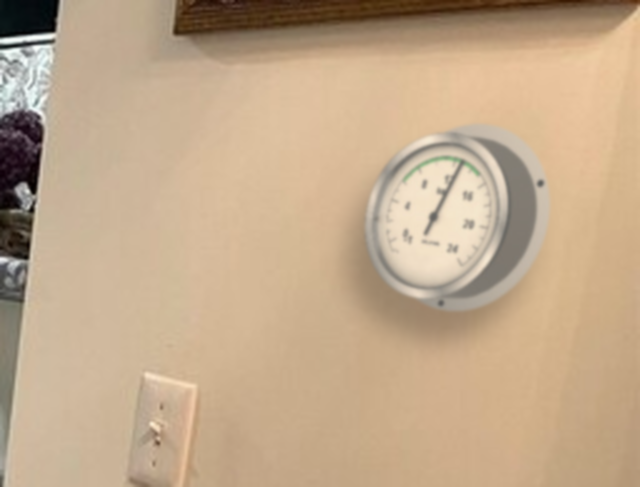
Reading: 13 (bar)
